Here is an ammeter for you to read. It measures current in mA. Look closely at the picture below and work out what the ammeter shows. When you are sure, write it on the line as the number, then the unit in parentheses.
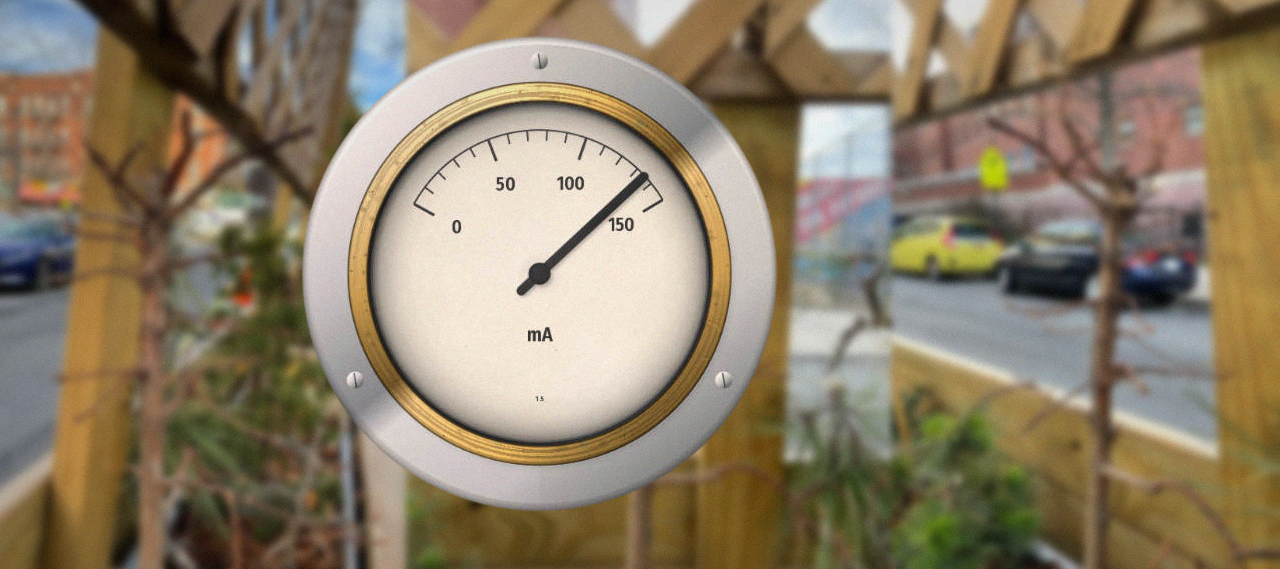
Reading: 135 (mA)
